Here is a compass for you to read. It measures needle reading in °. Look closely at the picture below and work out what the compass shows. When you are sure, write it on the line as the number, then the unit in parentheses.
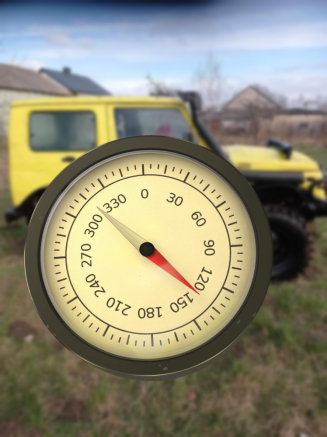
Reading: 135 (°)
